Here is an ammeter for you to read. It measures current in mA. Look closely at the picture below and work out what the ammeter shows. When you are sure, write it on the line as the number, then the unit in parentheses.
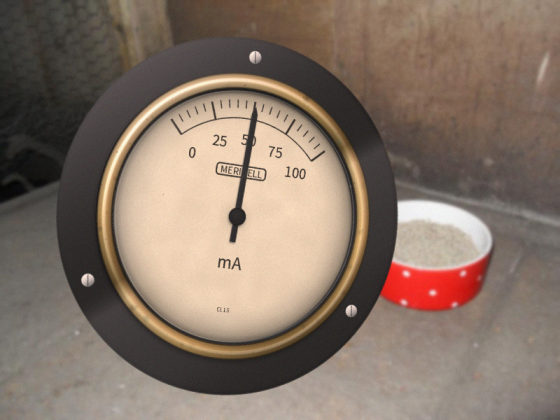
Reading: 50 (mA)
